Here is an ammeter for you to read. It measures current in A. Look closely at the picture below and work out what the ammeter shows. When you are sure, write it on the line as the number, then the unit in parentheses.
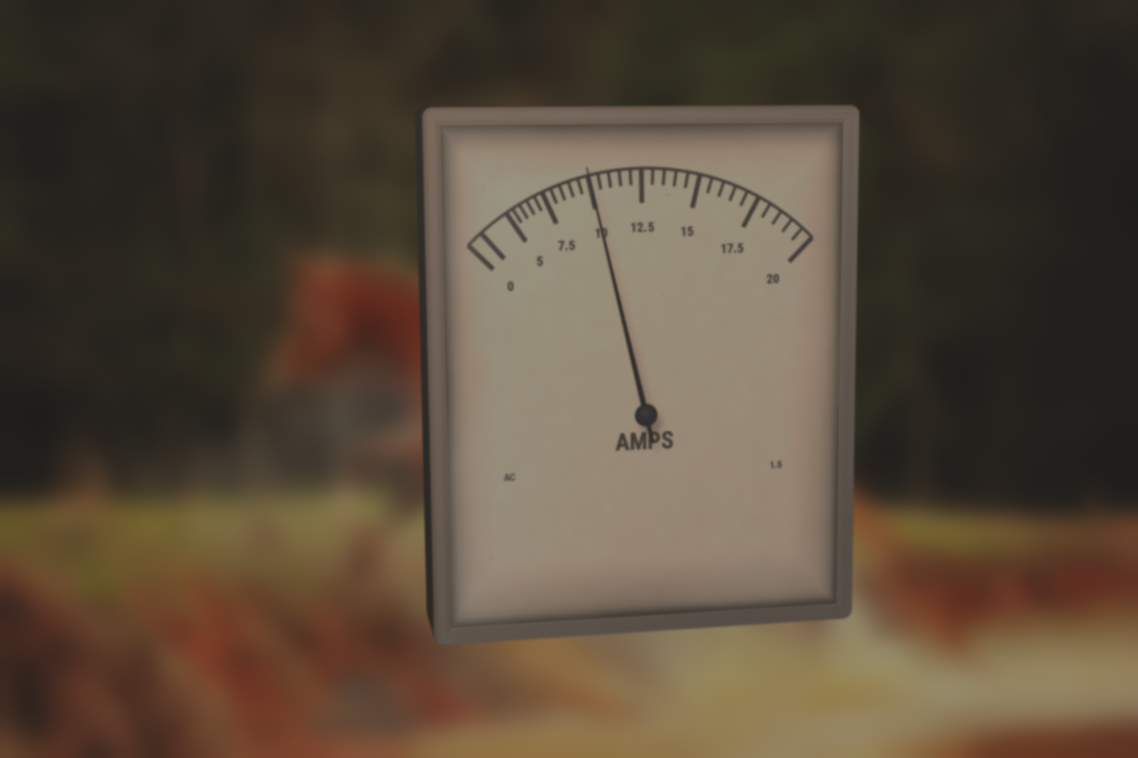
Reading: 10 (A)
